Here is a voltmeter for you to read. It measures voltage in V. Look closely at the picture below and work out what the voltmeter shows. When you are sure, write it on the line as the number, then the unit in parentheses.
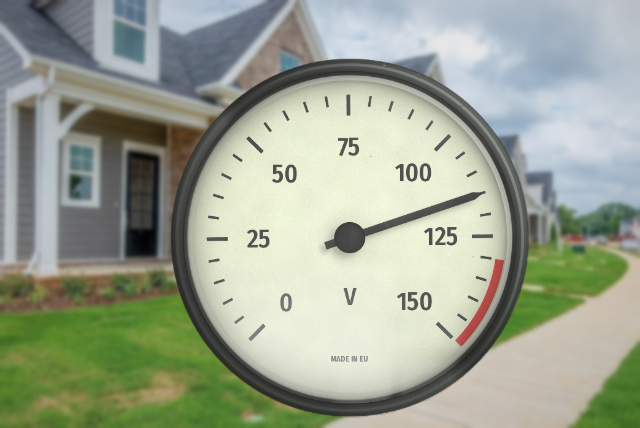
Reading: 115 (V)
